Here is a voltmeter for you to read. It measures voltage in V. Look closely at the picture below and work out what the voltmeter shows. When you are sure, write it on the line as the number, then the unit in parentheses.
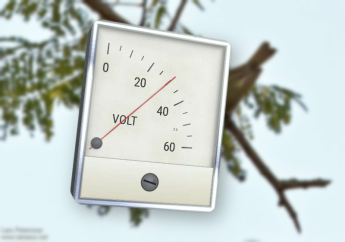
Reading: 30 (V)
